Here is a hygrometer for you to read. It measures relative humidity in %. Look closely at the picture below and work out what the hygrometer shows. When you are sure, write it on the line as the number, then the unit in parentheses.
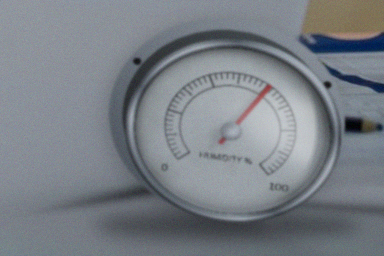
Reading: 60 (%)
